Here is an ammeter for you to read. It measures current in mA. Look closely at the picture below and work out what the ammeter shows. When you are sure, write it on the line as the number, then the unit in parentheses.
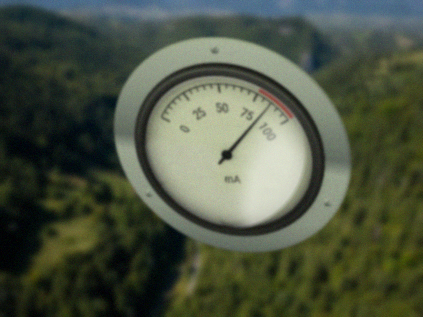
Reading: 85 (mA)
